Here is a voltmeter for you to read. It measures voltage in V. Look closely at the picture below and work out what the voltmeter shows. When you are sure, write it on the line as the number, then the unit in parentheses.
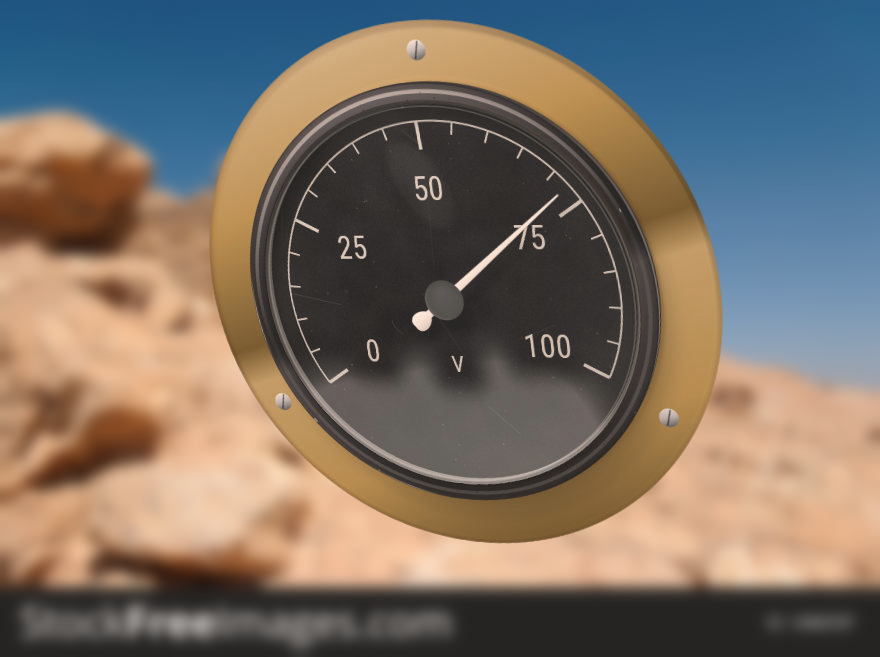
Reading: 72.5 (V)
